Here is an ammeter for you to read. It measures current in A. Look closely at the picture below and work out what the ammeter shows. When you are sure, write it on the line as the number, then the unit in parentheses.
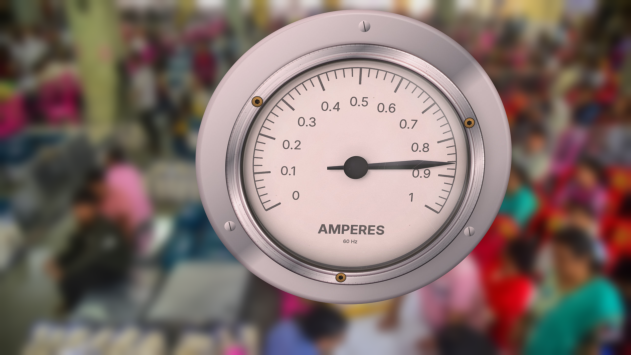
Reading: 0.86 (A)
